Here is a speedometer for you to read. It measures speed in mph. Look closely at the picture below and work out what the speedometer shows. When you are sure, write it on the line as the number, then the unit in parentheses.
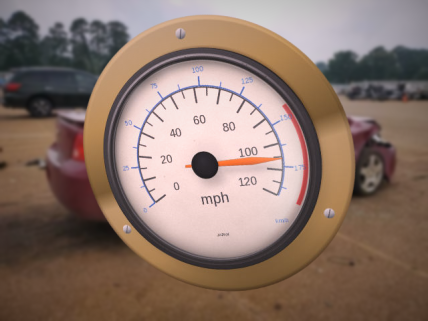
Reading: 105 (mph)
